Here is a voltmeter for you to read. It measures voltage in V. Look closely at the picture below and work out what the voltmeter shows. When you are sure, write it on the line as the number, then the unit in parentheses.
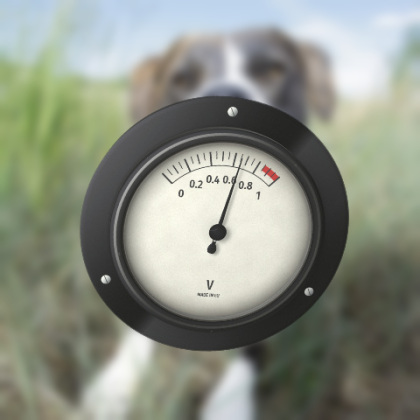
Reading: 0.65 (V)
